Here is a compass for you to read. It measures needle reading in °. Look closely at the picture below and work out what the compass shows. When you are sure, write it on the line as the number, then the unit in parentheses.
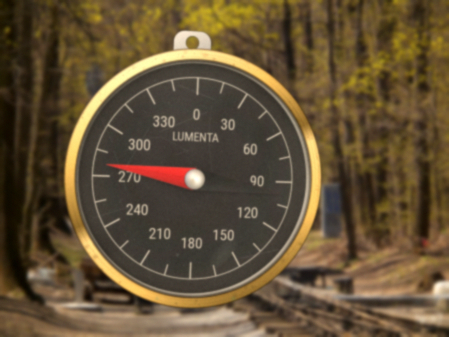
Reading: 277.5 (°)
